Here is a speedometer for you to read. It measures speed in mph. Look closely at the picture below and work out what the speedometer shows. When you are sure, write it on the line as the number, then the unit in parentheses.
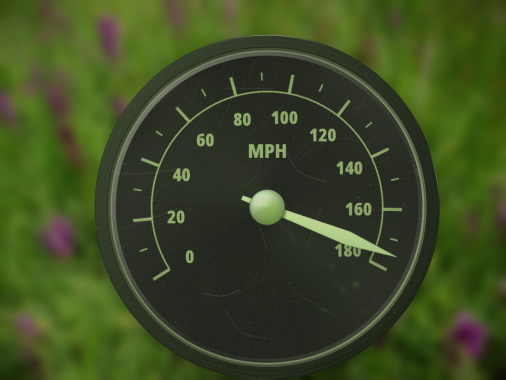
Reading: 175 (mph)
